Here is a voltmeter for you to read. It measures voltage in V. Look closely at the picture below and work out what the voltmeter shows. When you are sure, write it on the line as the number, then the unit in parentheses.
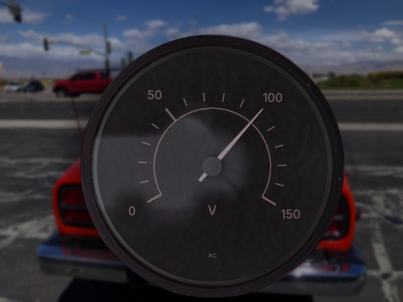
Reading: 100 (V)
